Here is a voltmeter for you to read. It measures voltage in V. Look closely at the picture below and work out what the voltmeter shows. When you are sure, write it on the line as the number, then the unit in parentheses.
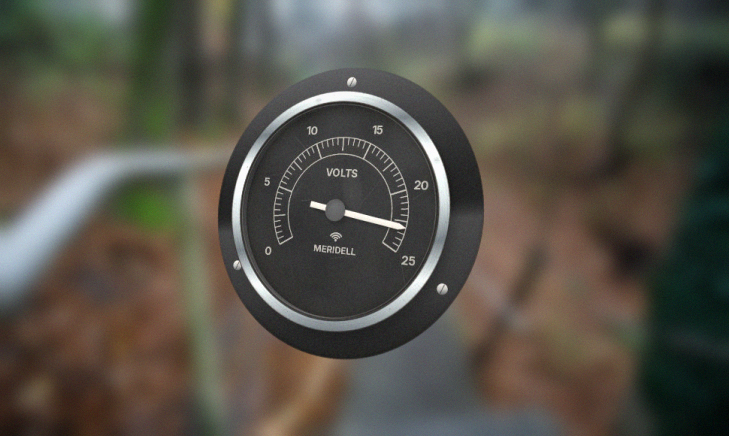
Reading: 23 (V)
